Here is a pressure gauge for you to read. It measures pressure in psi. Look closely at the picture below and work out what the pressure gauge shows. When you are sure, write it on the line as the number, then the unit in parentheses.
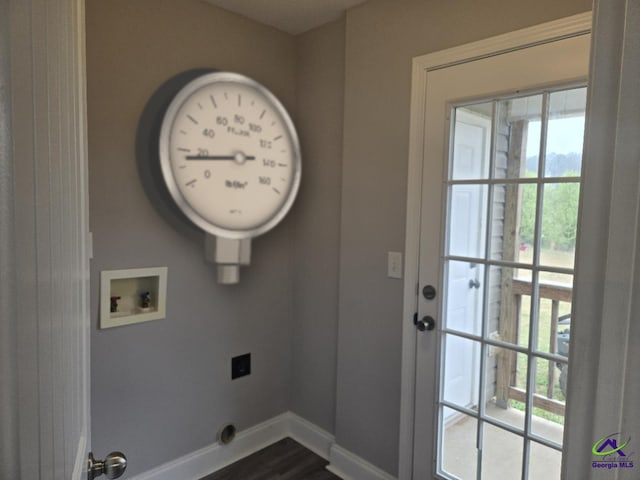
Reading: 15 (psi)
